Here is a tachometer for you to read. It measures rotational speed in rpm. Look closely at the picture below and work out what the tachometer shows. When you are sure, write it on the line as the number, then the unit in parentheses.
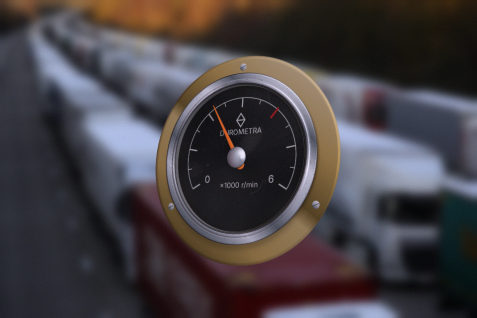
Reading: 2250 (rpm)
